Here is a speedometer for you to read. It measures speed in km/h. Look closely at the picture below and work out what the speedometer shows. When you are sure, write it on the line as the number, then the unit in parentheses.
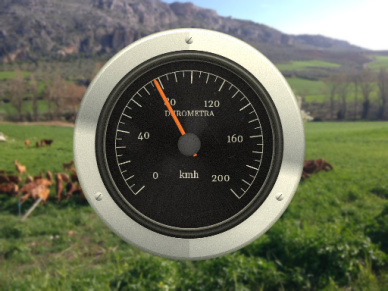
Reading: 77.5 (km/h)
